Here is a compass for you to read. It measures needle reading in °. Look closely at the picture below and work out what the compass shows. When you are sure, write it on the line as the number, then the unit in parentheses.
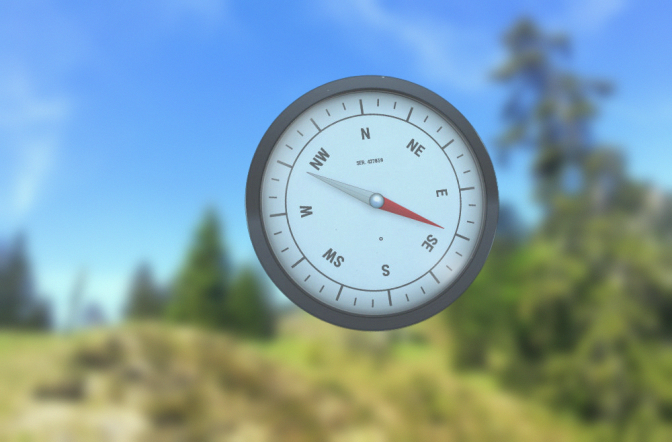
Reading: 120 (°)
